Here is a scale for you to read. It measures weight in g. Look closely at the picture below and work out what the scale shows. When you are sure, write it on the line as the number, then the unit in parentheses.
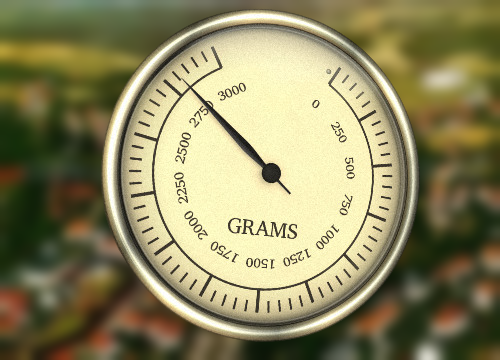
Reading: 2800 (g)
